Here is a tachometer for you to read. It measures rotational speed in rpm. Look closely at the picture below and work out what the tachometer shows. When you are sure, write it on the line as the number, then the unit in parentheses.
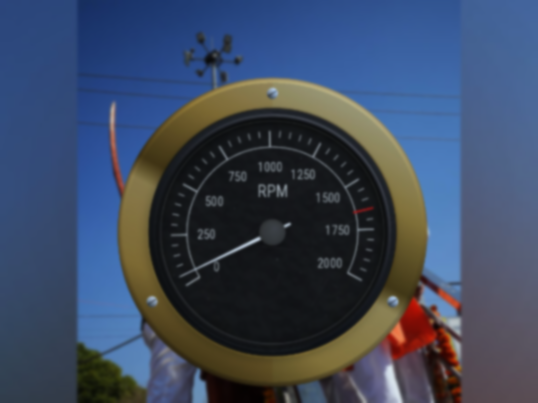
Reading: 50 (rpm)
